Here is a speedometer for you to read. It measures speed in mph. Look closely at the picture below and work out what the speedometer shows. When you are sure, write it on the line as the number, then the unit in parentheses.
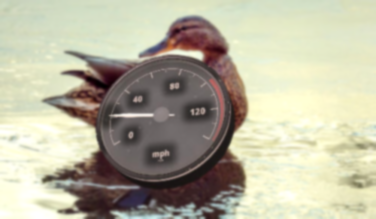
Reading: 20 (mph)
